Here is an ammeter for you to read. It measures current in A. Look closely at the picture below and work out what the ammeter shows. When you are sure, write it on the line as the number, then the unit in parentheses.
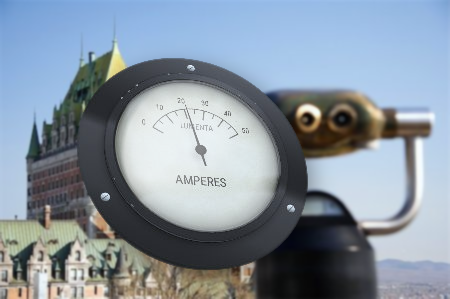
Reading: 20 (A)
